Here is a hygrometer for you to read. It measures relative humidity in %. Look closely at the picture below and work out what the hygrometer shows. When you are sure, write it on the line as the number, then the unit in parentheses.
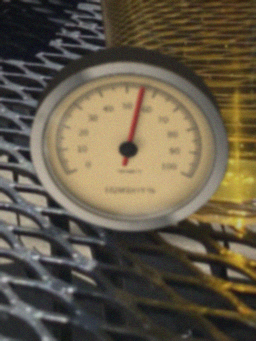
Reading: 55 (%)
